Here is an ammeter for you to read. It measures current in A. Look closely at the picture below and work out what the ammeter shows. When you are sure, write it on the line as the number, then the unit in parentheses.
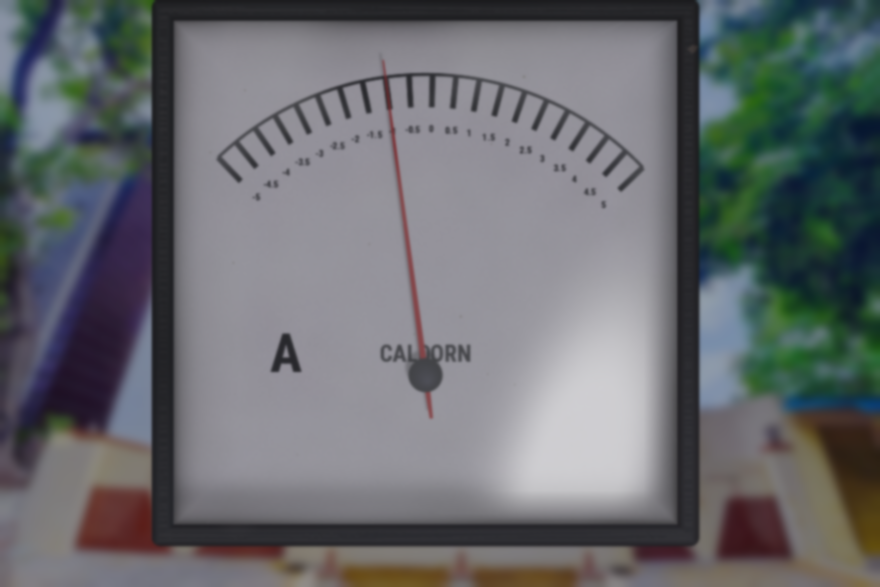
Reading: -1 (A)
